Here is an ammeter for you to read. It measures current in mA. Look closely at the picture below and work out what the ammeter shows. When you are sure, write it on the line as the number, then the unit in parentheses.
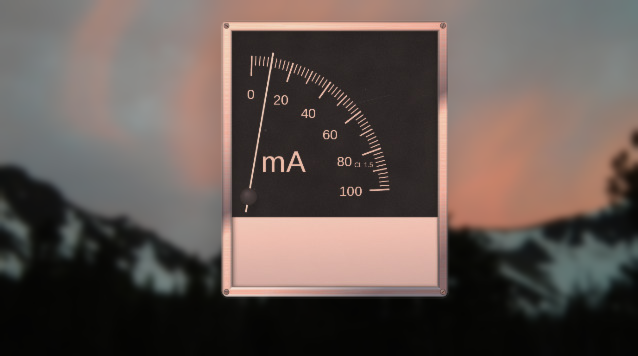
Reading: 10 (mA)
